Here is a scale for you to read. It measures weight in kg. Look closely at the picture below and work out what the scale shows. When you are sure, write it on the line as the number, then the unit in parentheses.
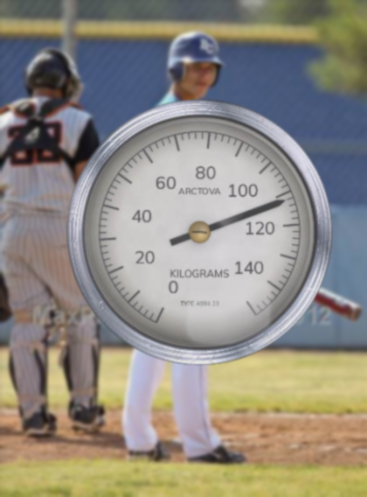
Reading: 112 (kg)
